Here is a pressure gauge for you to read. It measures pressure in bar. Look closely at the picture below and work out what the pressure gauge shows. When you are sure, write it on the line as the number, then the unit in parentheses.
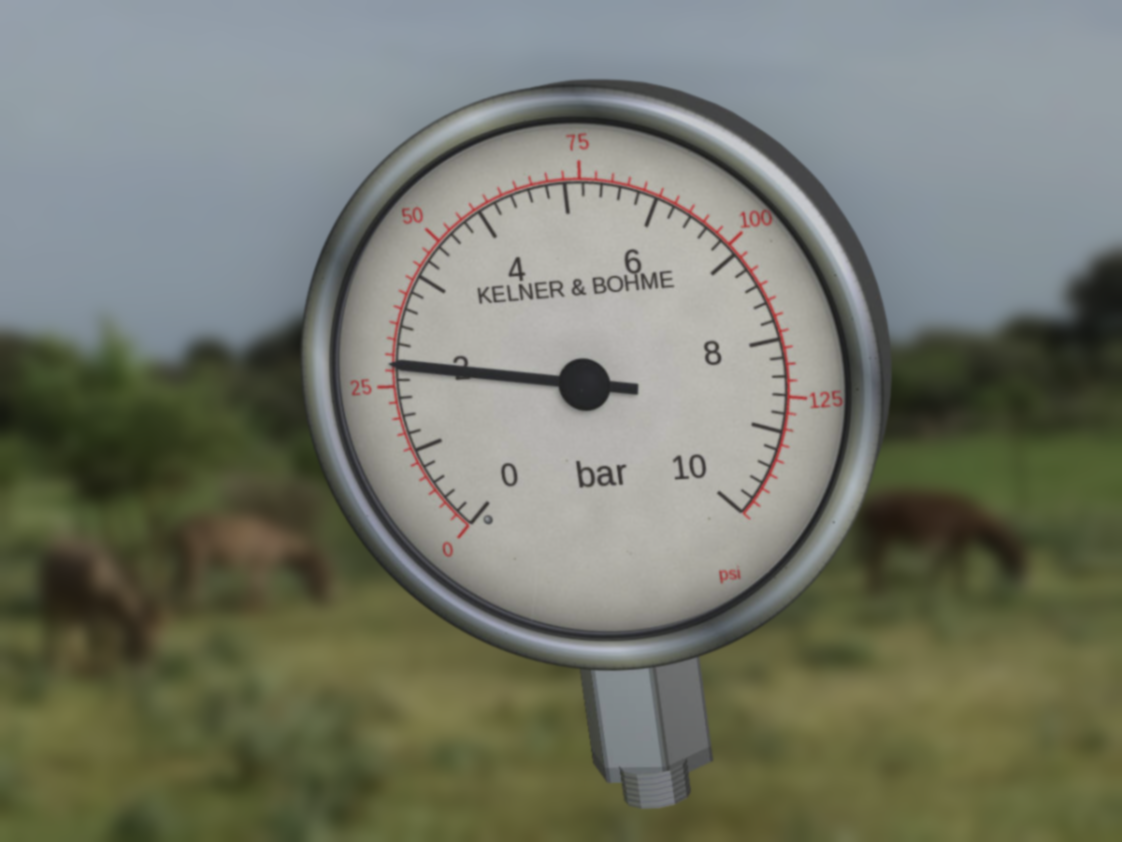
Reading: 2 (bar)
